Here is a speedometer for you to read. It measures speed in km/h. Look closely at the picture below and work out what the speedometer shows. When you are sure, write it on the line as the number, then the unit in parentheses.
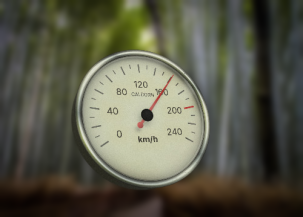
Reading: 160 (km/h)
